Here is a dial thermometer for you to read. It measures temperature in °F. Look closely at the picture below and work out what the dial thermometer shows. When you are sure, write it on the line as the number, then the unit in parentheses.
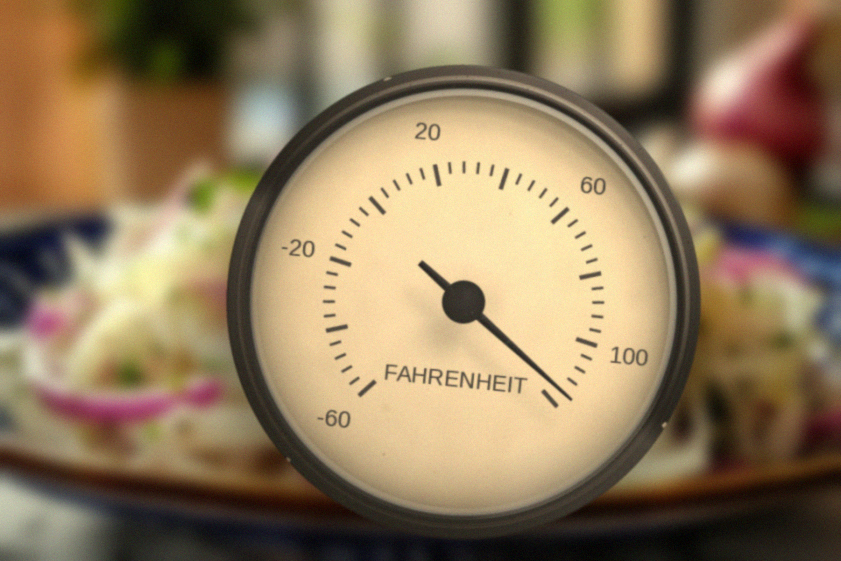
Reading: 116 (°F)
